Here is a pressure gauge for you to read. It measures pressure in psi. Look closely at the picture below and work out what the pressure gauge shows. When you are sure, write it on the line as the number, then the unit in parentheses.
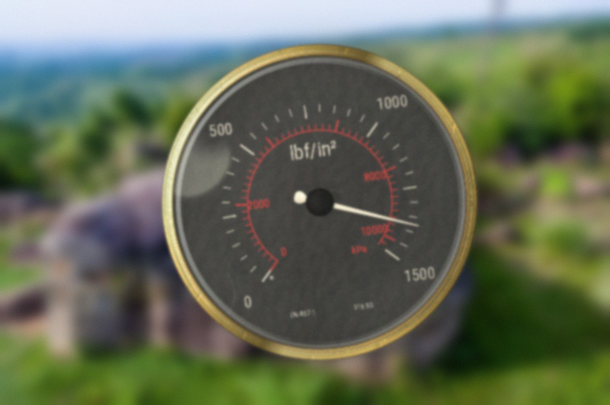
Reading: 1375 (psi)
